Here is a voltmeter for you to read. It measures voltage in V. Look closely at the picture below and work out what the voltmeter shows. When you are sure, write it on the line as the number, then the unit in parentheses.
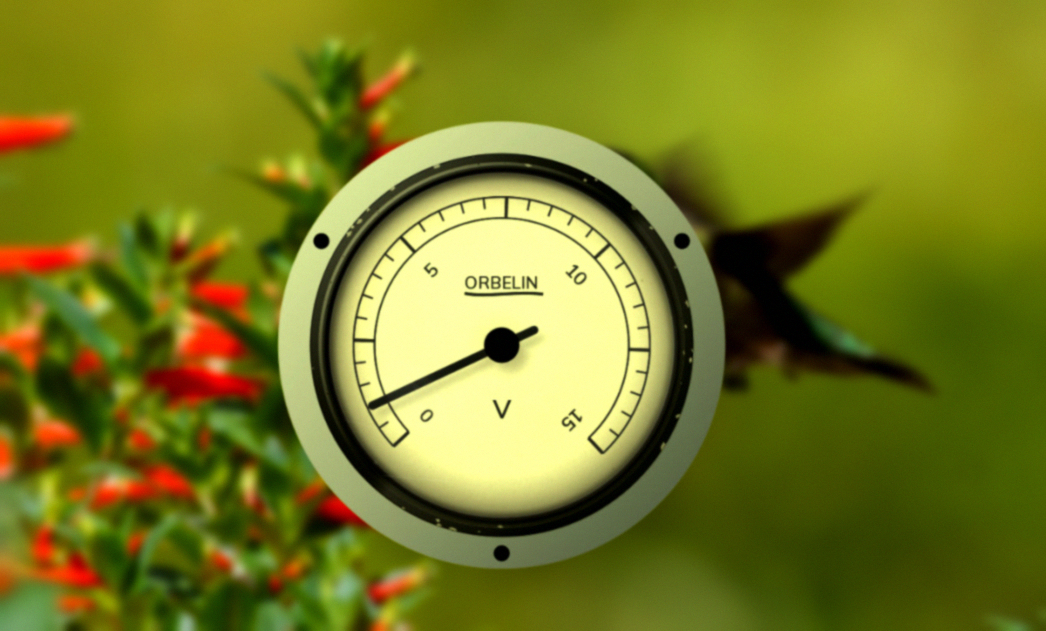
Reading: 1 (V)
